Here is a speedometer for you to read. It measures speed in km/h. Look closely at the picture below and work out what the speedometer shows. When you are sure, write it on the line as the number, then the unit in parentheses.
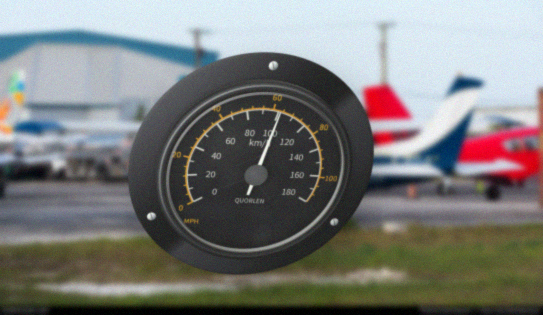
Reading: 100 (km/h)
